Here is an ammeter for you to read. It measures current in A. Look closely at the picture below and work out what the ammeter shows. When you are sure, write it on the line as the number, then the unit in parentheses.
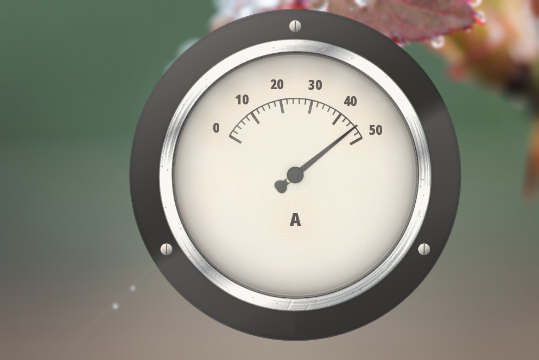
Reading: 46 (A)
